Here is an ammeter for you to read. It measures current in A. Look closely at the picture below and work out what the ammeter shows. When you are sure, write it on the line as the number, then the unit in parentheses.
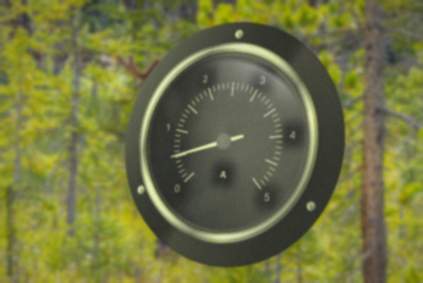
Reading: 0.5 (A)
